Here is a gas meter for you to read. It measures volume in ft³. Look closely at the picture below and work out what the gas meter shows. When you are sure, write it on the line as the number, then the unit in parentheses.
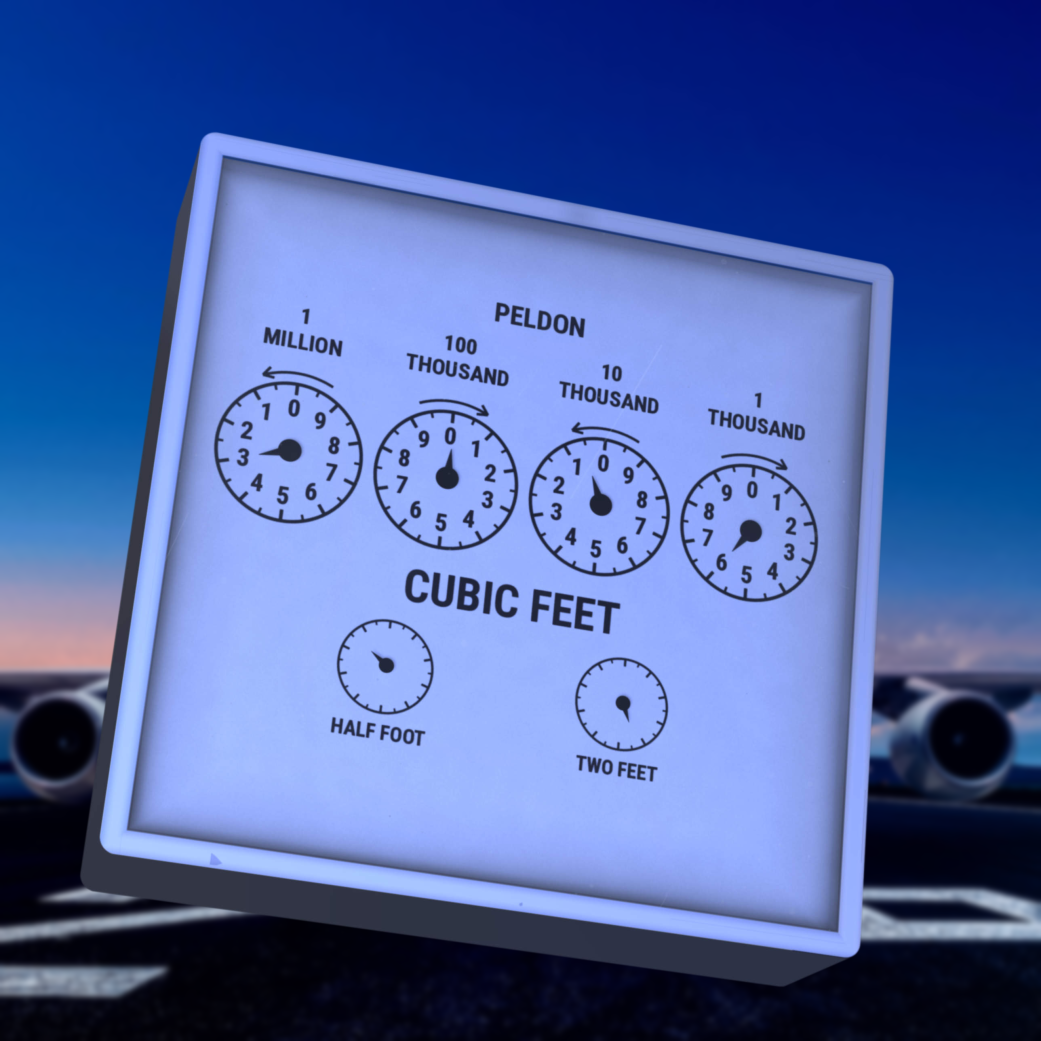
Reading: 300600 (ft³)
